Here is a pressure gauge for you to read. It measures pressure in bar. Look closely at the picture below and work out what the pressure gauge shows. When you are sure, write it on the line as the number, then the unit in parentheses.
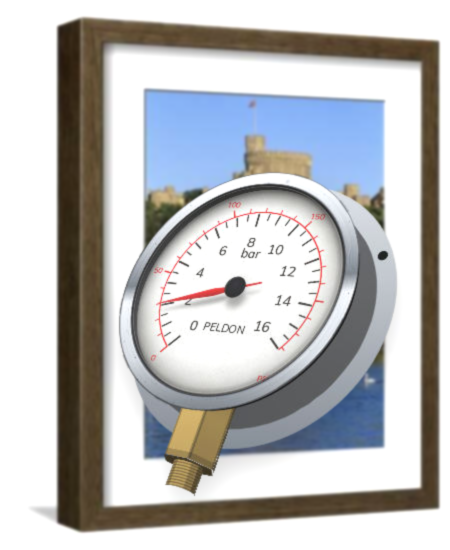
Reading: 2 (bar)
